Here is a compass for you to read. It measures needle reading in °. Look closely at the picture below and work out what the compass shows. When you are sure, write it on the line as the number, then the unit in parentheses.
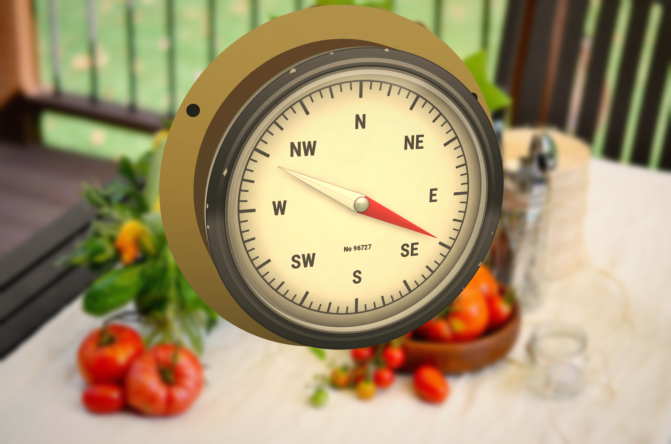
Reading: 117.5 (°)
